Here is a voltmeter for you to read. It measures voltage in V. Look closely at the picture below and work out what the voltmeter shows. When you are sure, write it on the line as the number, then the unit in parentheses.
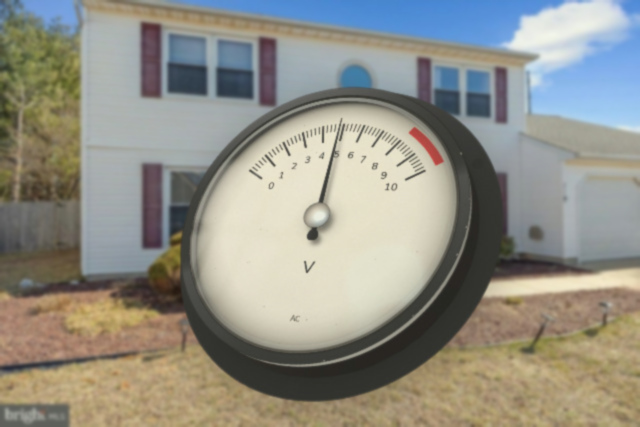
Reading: 5 (V)
